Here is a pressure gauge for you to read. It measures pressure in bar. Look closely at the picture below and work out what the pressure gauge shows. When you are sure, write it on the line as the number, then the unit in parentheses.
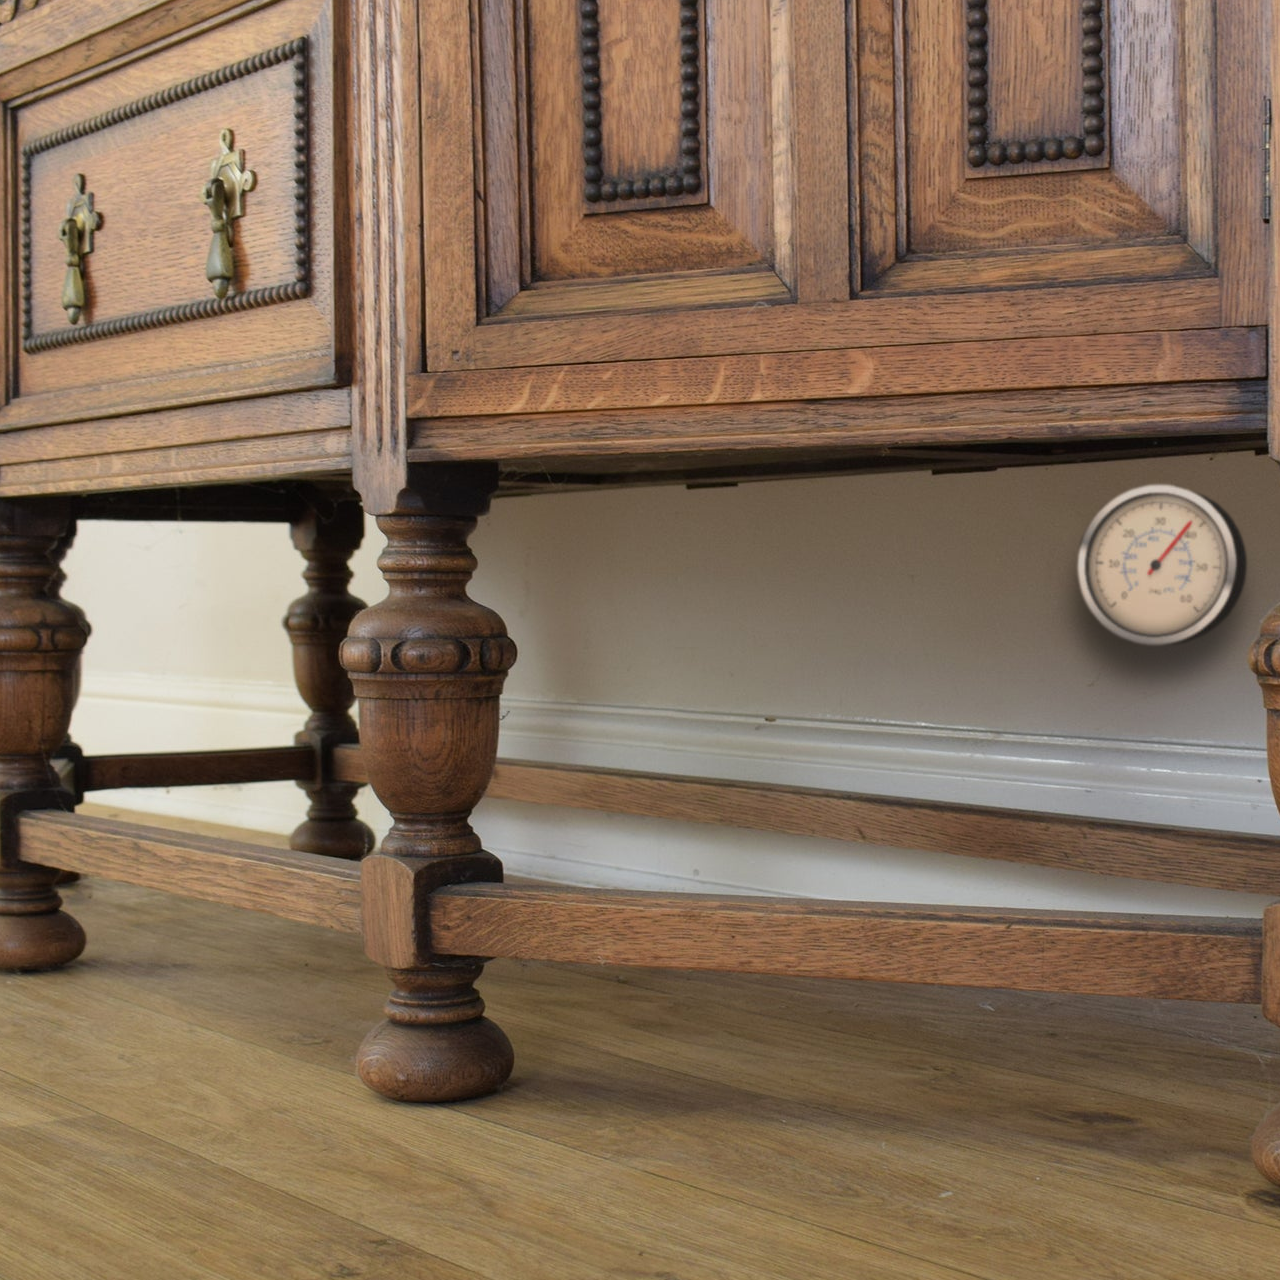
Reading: 38 (bar)
